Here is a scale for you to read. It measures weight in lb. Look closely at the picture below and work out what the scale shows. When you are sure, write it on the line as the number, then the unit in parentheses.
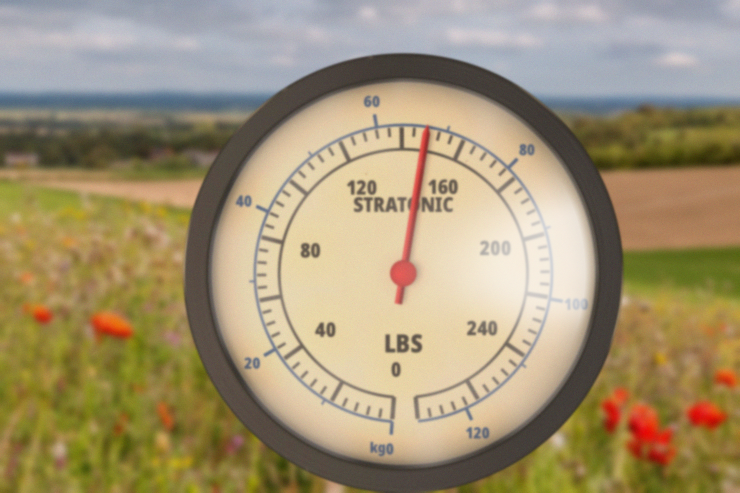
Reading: 148 (lb)
